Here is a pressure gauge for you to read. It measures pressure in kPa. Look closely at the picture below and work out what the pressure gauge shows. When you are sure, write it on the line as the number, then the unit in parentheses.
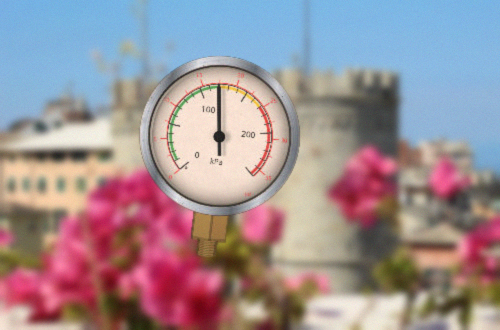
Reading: 120 (kPa)
